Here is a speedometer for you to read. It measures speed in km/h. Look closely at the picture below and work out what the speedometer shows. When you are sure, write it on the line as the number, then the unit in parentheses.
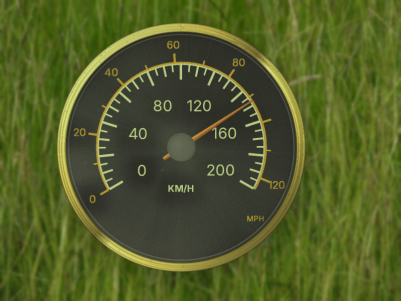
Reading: 147.5 (km/h)
